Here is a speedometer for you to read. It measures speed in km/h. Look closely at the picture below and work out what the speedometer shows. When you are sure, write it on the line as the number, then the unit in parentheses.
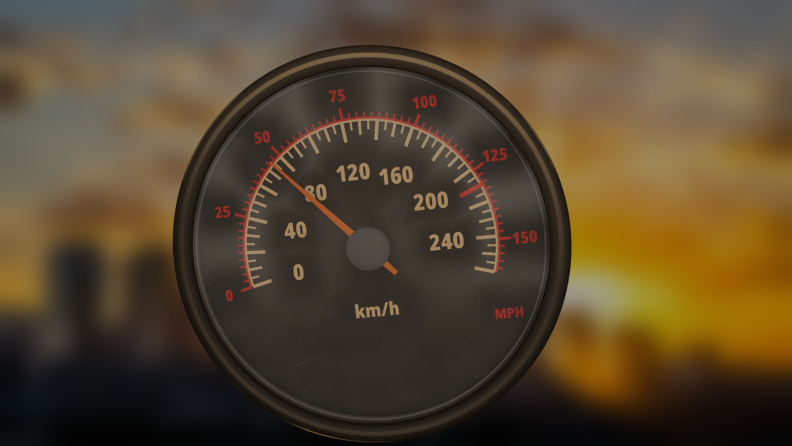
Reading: 75 (km/h)
